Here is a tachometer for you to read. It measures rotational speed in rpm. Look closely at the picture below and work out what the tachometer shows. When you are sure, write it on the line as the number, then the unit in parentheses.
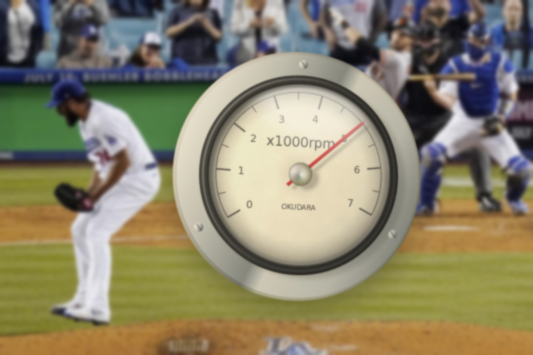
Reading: 5000 (rpm)
